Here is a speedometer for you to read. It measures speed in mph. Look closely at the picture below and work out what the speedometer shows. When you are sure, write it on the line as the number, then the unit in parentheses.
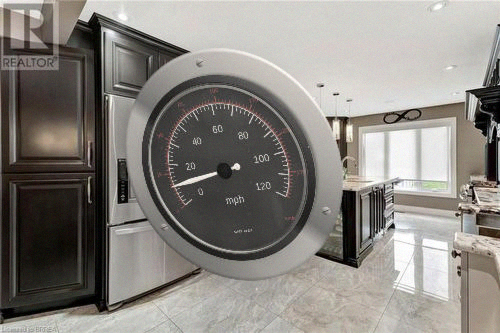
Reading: 10 (mph)
